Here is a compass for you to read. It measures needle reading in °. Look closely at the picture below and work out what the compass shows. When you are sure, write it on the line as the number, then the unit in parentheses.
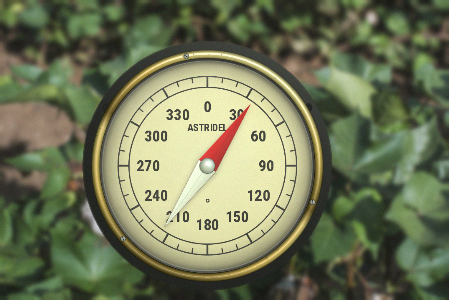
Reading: 35 (°)
